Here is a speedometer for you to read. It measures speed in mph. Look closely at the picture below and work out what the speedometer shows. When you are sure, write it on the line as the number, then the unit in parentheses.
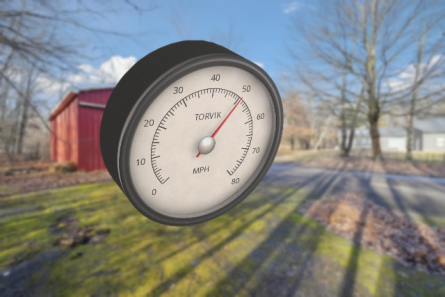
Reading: 50 (mph)
